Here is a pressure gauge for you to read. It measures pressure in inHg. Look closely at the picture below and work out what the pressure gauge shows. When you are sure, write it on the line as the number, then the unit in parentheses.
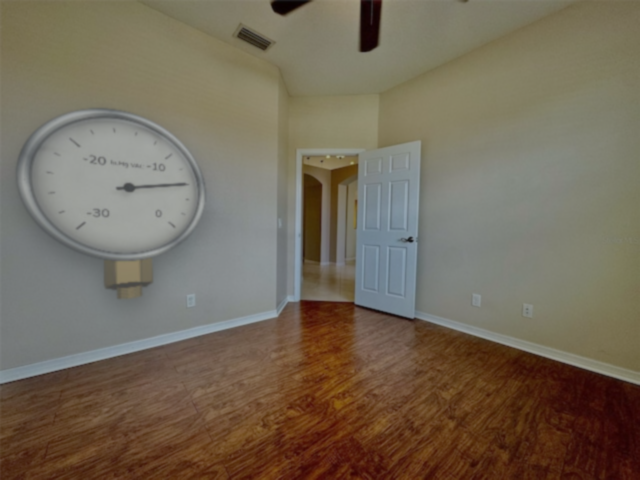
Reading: -6 (inHg)
